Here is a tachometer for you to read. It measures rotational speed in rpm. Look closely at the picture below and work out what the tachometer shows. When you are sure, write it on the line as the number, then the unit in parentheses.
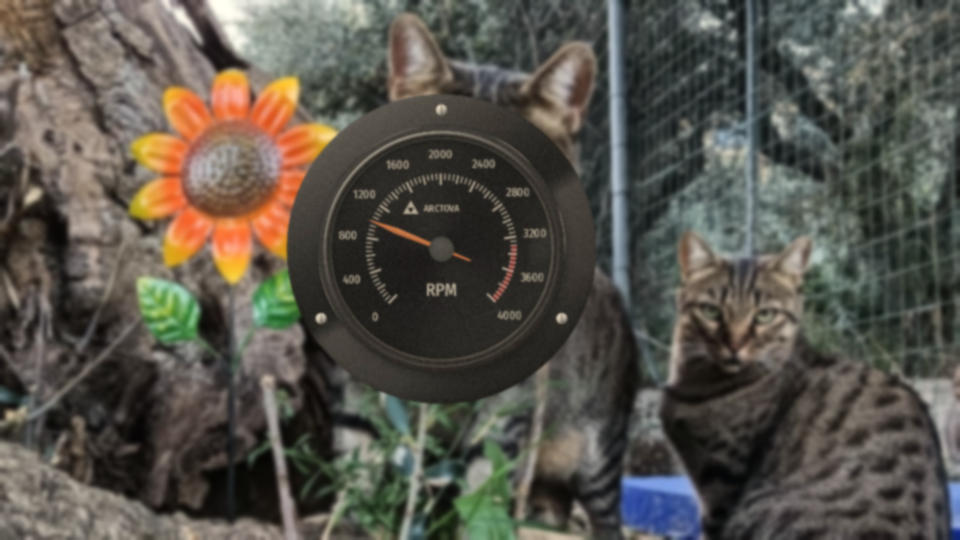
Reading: 1000 (rpm)
